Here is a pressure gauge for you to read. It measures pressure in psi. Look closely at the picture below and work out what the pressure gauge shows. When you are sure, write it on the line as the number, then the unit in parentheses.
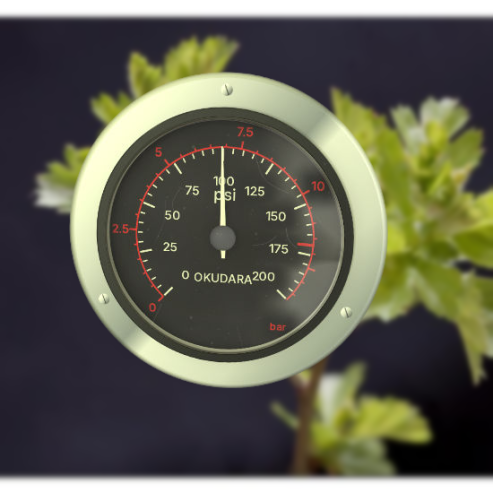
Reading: 100 (psi)
